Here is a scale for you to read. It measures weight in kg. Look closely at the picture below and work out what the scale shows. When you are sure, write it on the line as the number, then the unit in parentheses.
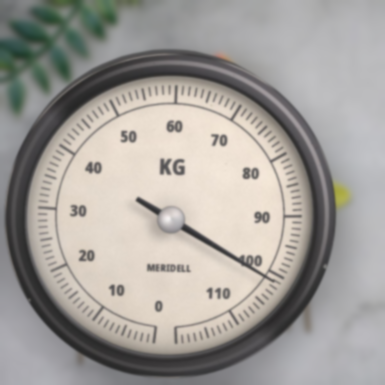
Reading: 101 (kg)
